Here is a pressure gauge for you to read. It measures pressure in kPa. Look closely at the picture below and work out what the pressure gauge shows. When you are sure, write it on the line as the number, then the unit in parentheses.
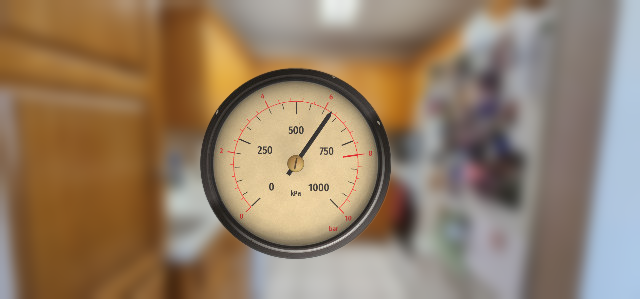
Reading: 625 (kPa)
